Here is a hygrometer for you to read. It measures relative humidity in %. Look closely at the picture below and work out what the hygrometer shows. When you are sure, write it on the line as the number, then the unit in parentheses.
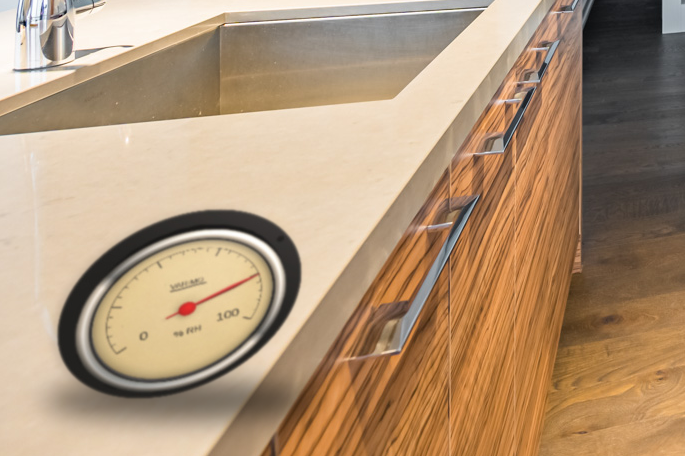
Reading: 80 (%)
